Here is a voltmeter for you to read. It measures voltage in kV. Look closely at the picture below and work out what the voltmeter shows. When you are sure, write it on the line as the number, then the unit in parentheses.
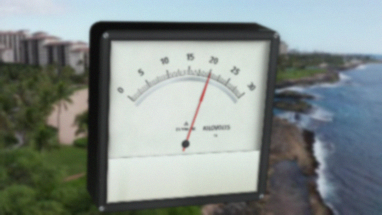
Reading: 20 (kV)
